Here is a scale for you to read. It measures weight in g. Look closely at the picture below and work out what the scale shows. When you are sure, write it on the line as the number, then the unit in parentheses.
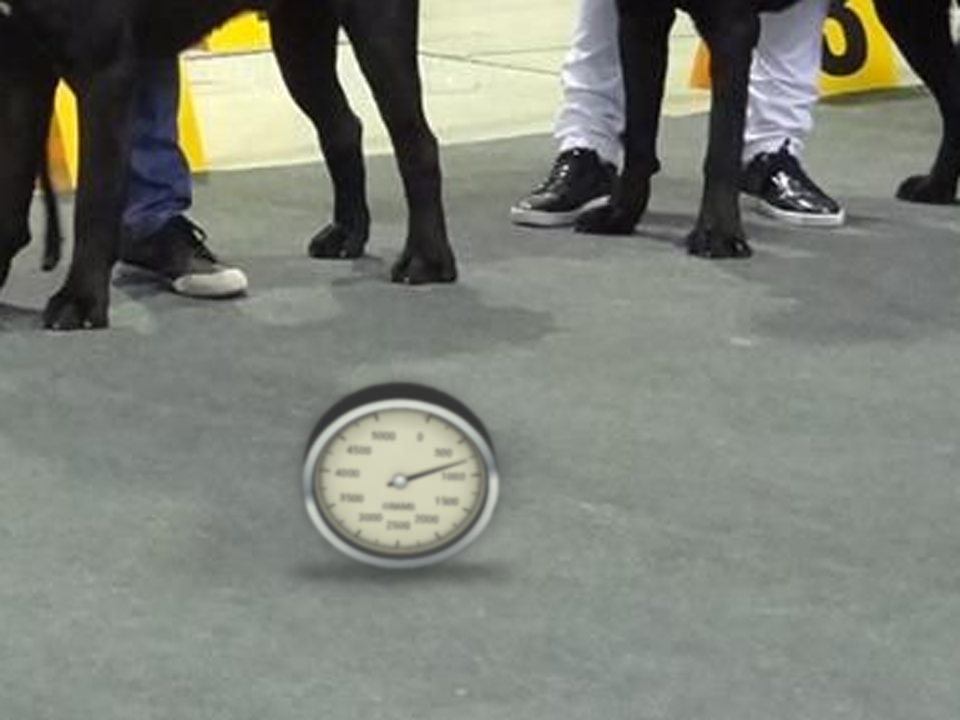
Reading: 750 (g)
